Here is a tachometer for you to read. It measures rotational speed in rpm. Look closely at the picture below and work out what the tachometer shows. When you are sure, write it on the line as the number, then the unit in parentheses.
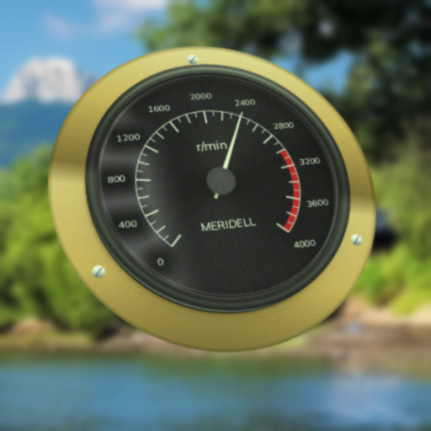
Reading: 2400 (rpm)
